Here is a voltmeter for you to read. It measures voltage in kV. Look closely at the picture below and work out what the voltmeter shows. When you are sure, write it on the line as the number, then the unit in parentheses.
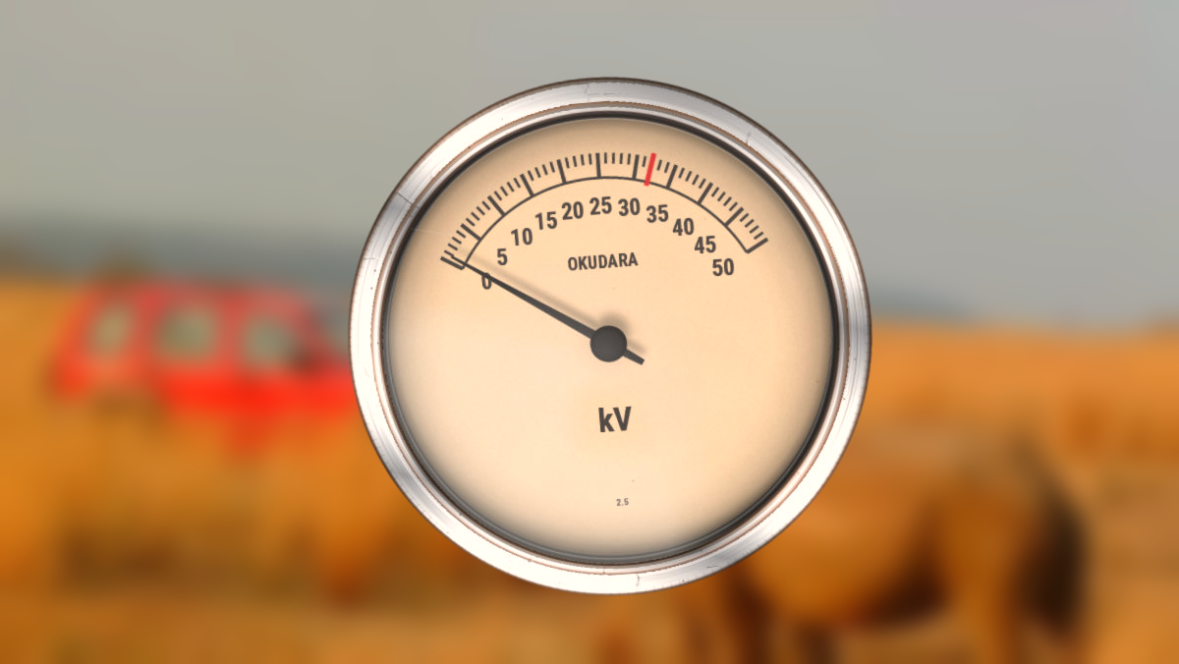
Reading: 1 (kV)
